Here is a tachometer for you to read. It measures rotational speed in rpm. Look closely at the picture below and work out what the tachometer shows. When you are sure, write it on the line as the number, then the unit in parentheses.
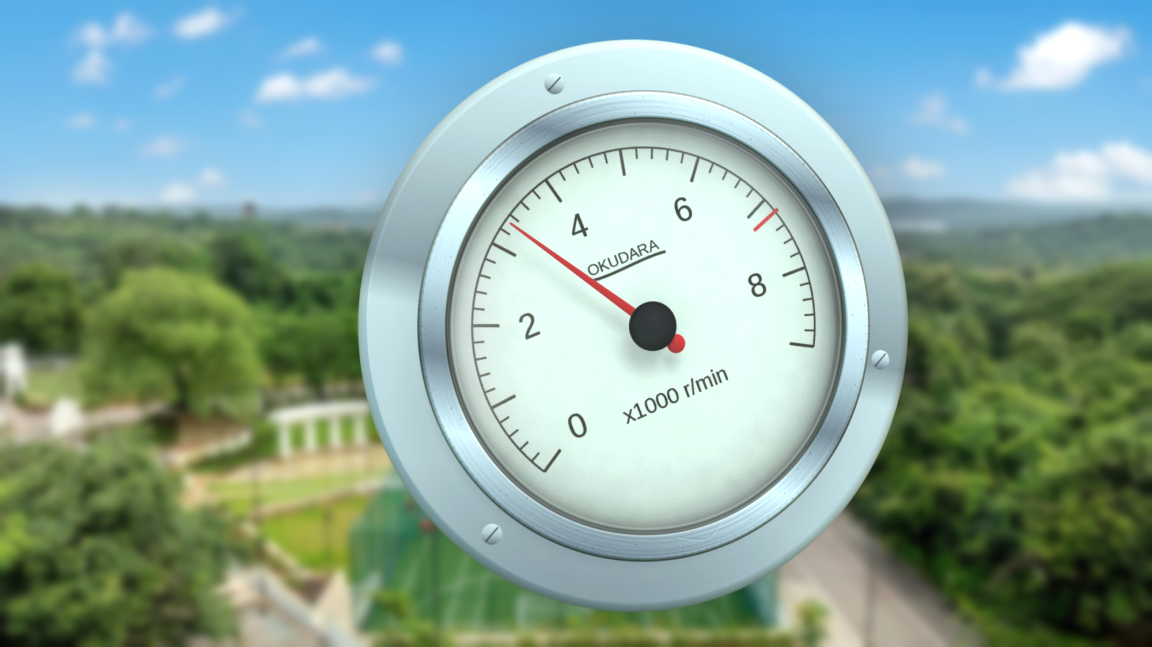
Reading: 3300 (rpm)
